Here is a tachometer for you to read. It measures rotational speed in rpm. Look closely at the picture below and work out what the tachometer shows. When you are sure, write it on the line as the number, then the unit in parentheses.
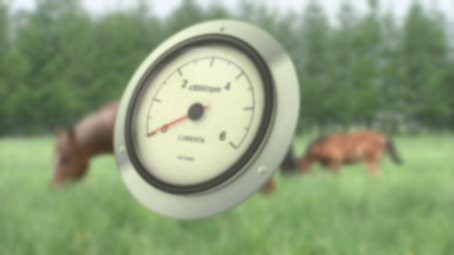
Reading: 0 (rpm)
